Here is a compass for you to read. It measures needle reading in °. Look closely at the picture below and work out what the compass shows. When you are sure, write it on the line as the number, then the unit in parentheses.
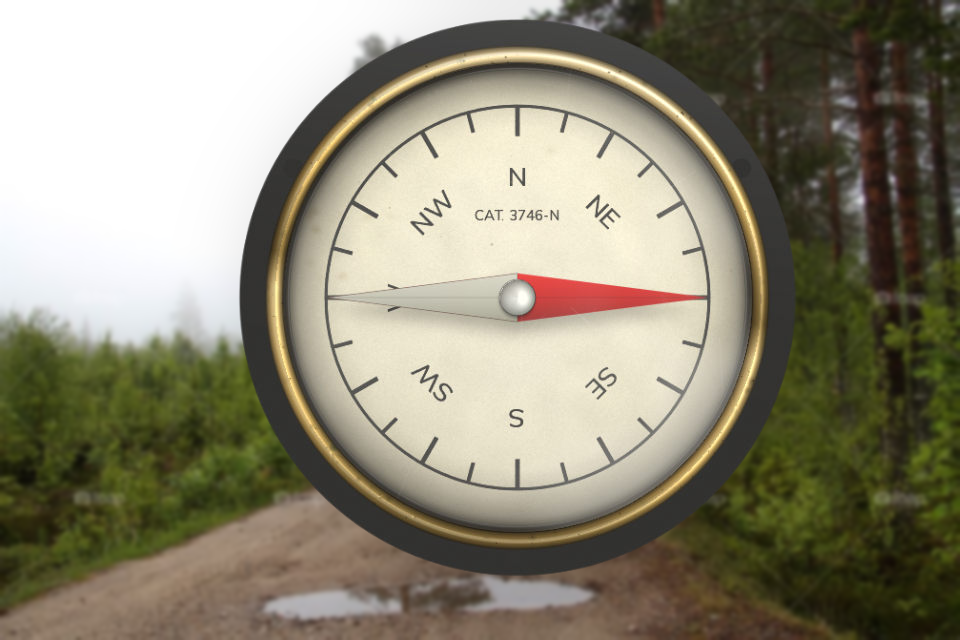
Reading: 90 (°)
